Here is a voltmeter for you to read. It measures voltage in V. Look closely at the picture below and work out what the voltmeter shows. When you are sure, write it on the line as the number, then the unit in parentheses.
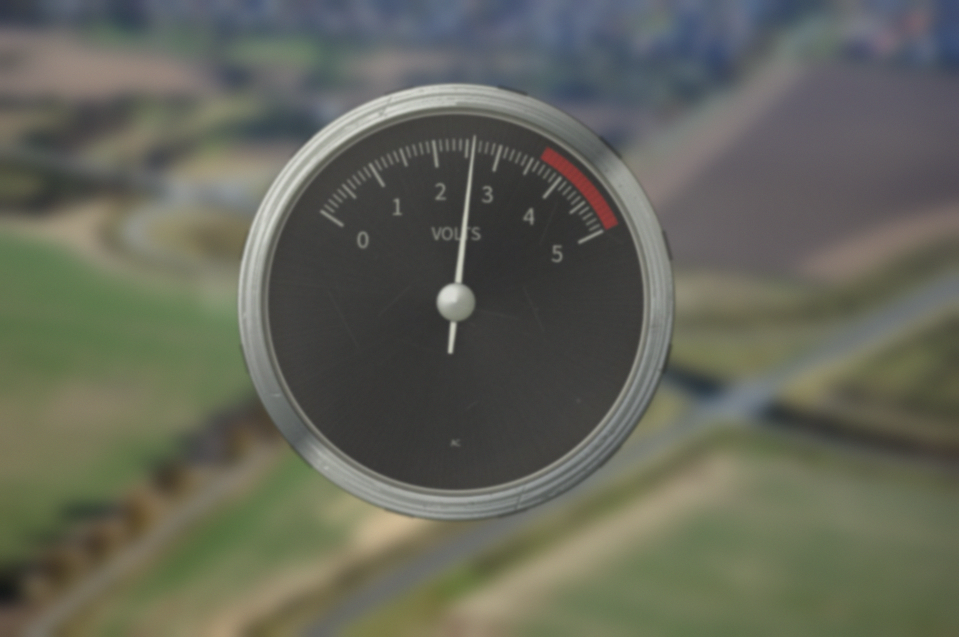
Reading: 2.6 (V)
